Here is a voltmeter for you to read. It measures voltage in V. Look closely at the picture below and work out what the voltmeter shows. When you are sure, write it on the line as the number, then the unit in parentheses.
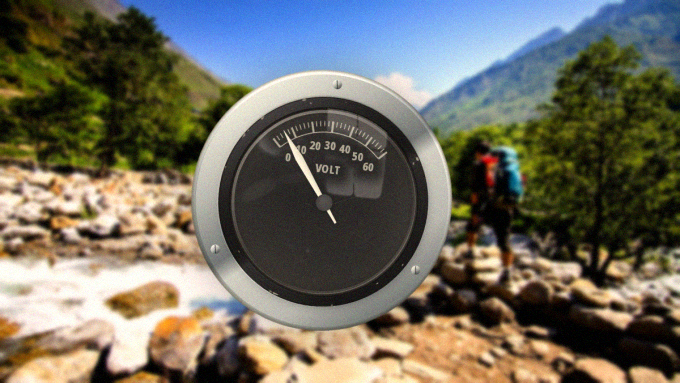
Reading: 6 (V)
